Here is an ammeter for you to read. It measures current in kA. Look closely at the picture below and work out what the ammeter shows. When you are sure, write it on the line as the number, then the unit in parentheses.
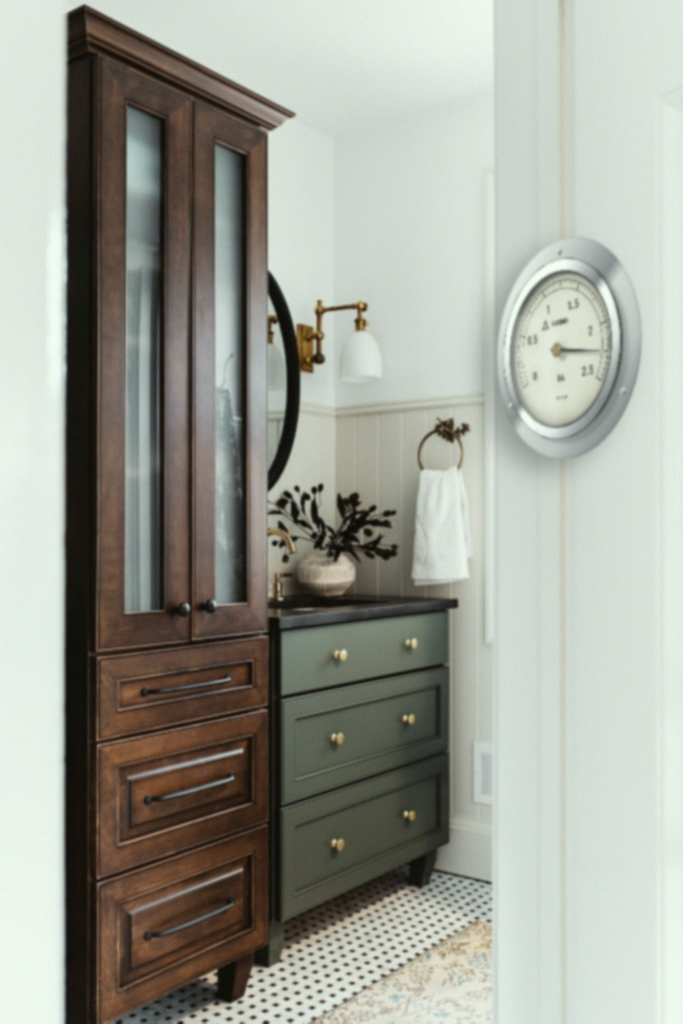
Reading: 2.25 (kA)
